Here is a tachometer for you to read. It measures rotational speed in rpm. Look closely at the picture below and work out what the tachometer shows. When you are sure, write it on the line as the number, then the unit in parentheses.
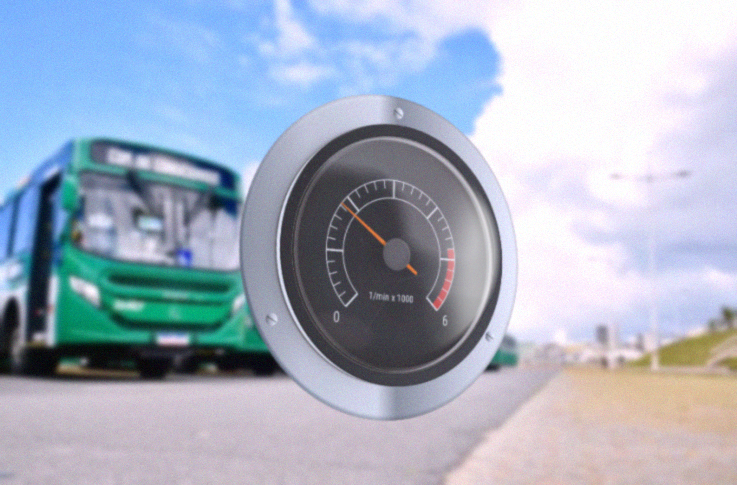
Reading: 1800 (rpm)
